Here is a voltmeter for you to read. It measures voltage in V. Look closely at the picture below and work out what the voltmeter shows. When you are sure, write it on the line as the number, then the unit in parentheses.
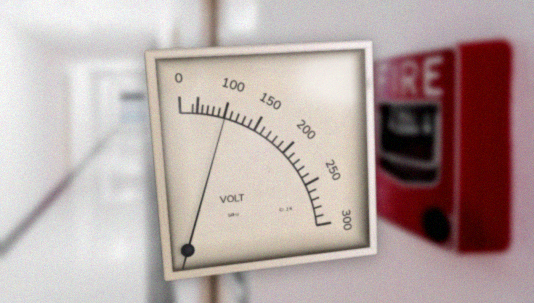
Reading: 100 (V)
